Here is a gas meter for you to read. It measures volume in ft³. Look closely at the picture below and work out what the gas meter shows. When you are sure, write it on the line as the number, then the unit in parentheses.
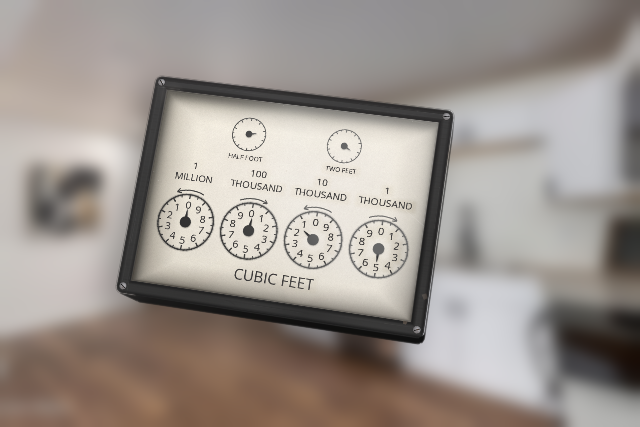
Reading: 1500 (ft³)
